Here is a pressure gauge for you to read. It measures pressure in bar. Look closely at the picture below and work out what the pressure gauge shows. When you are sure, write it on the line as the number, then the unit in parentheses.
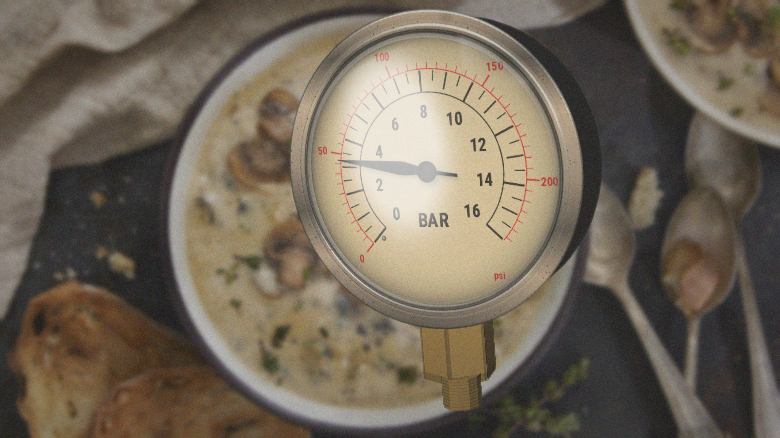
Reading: 3.25 (bar)
